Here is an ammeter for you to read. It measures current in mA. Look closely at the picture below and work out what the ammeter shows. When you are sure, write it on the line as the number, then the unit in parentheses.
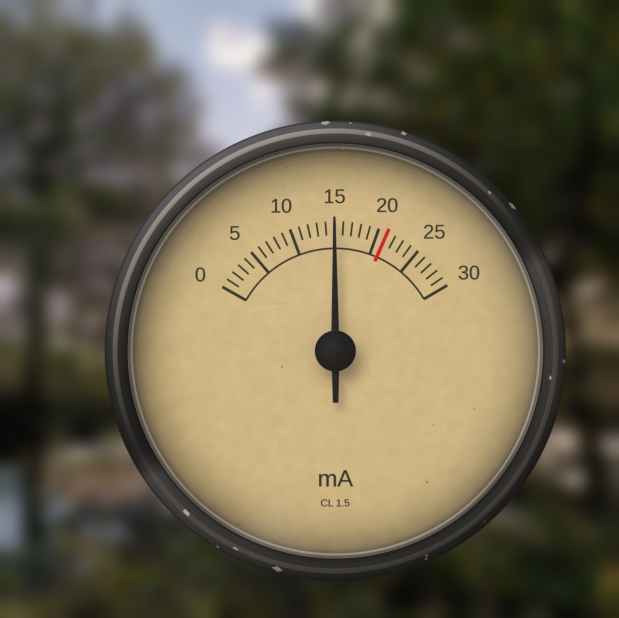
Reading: 15 (mA)
